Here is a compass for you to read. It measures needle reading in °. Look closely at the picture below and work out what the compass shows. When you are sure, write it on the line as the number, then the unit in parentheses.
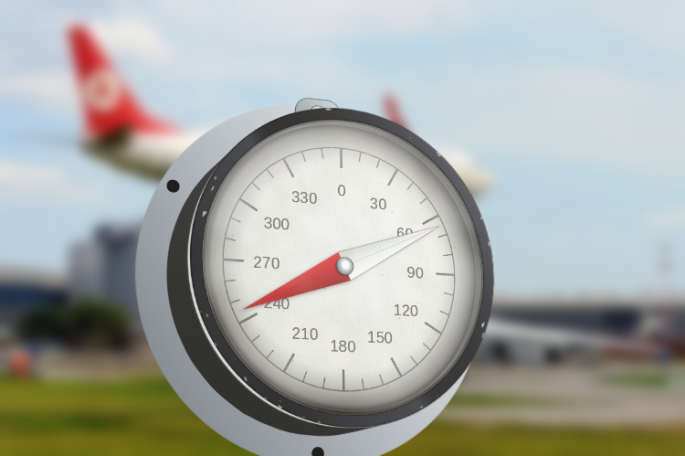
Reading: 245 (°)
